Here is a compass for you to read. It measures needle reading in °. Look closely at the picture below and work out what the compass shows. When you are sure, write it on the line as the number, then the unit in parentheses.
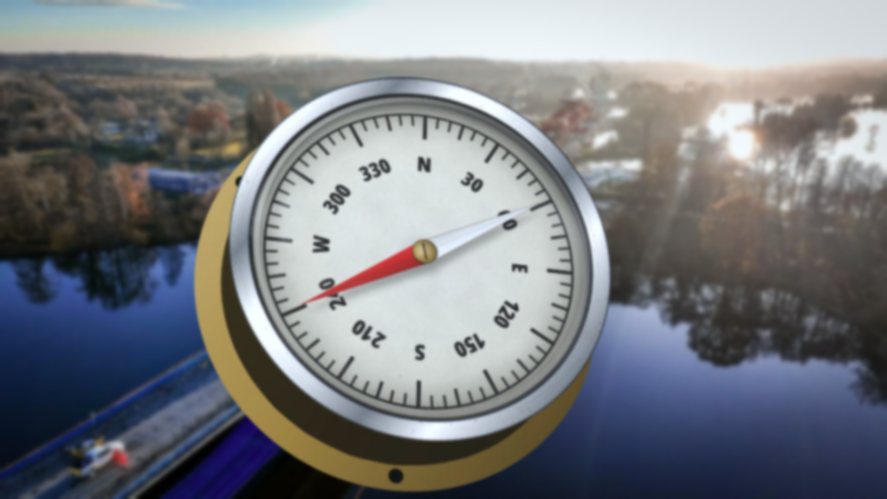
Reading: 240 (°)
